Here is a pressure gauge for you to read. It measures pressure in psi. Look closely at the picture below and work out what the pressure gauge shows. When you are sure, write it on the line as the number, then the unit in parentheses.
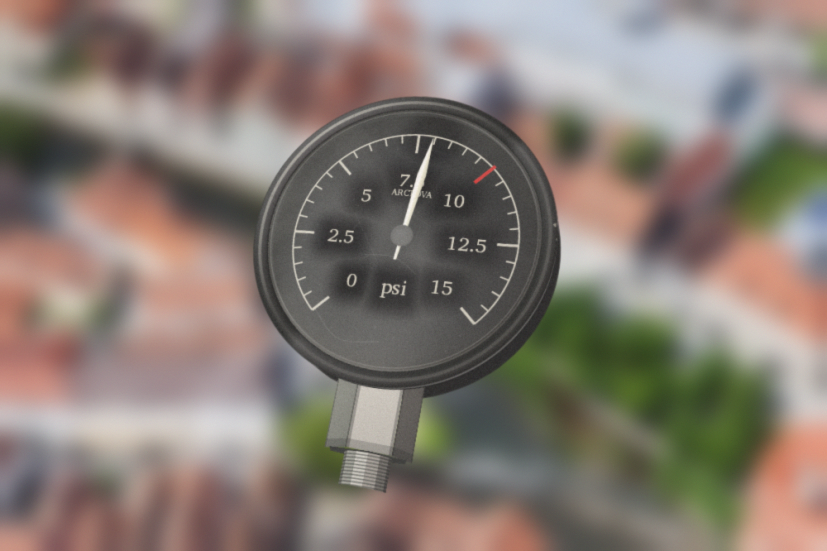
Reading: 8 (psi)
